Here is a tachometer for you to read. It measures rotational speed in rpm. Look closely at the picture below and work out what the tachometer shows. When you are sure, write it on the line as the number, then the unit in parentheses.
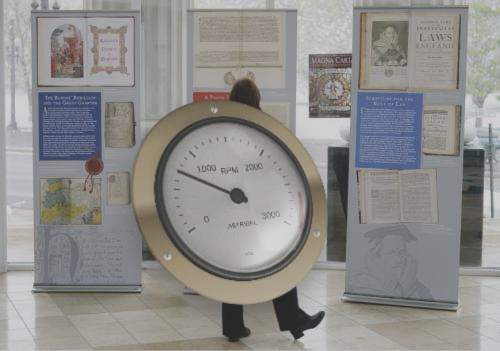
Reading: 700 (rpm)
